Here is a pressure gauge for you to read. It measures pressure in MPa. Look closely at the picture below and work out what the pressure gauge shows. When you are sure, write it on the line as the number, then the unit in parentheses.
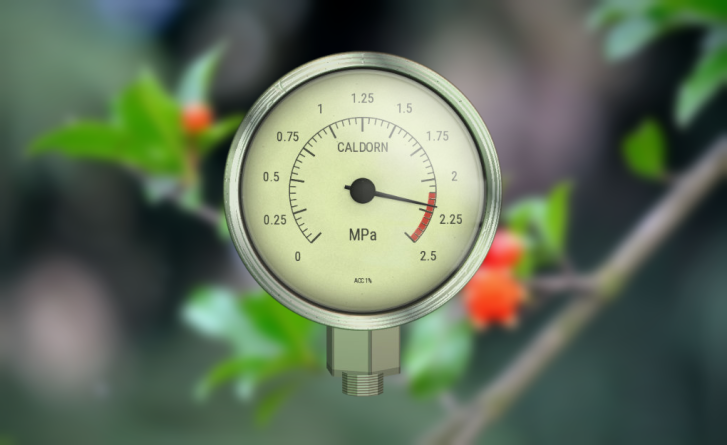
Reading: 2.2 (MPa)
